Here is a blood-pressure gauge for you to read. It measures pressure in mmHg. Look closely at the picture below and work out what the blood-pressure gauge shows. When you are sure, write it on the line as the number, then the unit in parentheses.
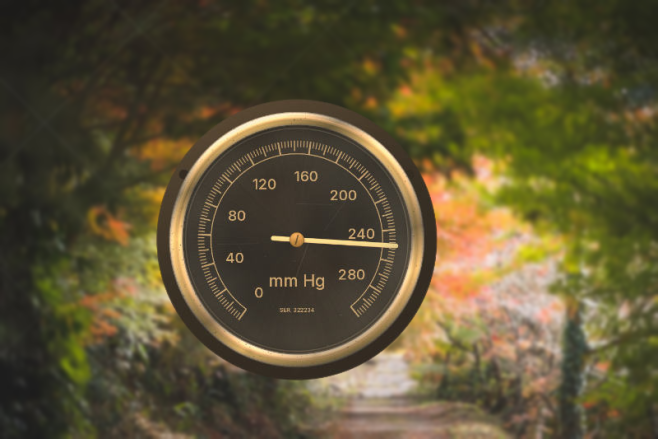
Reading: 250 (mmHg)
